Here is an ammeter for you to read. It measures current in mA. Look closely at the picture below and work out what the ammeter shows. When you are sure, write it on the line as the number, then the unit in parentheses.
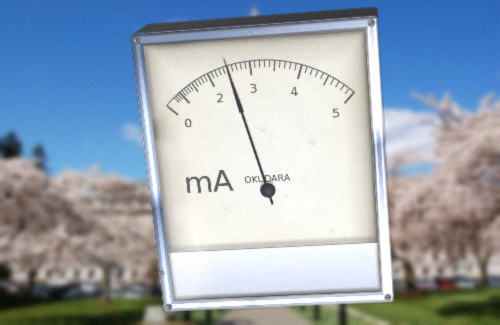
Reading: 2.5 (mA)
